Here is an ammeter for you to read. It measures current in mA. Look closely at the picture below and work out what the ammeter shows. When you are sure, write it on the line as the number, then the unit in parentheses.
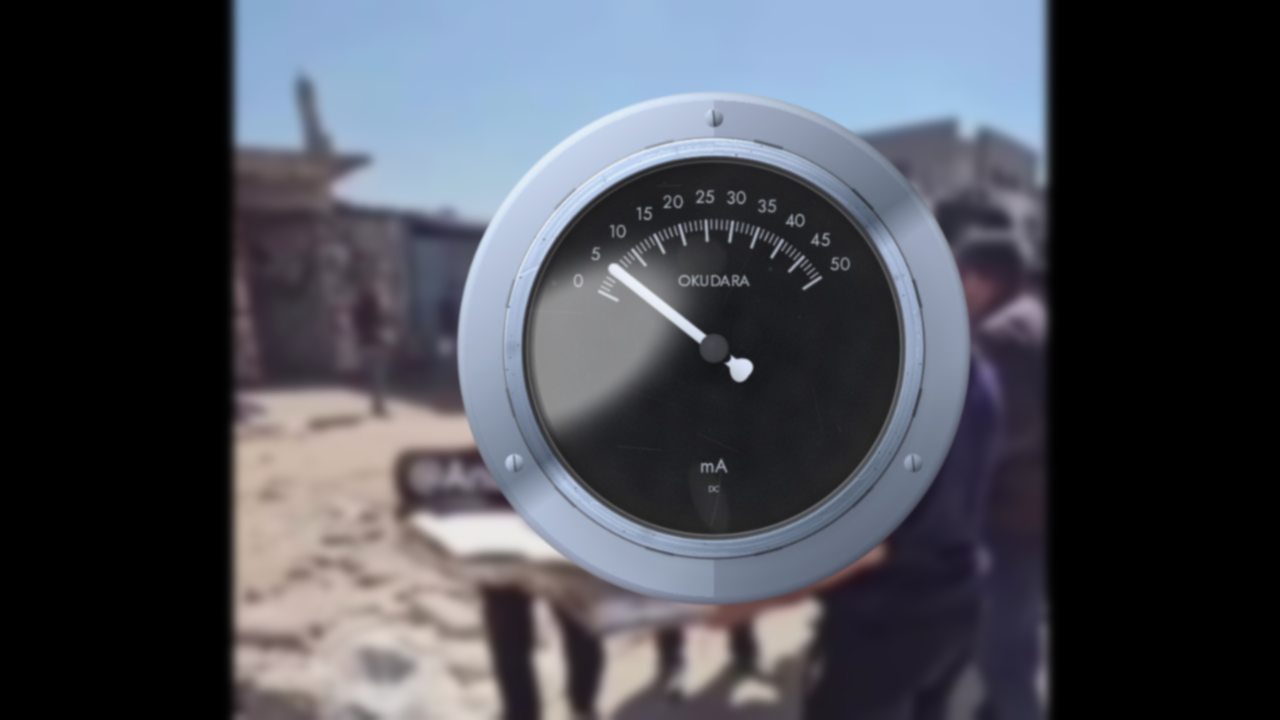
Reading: 5 (mA)
